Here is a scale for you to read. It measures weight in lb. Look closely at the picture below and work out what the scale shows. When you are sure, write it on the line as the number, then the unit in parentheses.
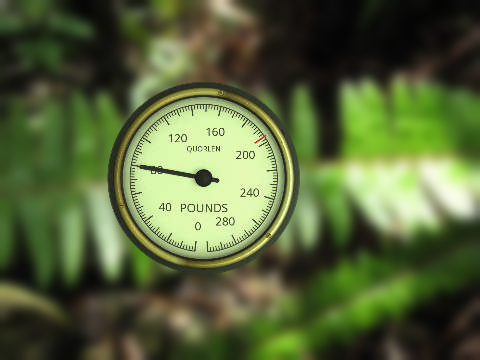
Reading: 80 (lb)
